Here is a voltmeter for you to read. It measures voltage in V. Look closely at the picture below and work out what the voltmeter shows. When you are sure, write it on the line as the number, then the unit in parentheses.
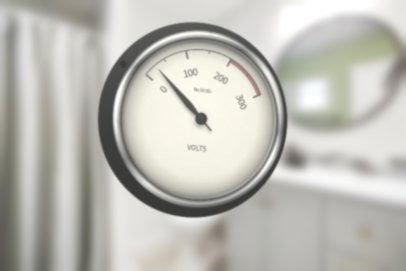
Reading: 25 (V)
